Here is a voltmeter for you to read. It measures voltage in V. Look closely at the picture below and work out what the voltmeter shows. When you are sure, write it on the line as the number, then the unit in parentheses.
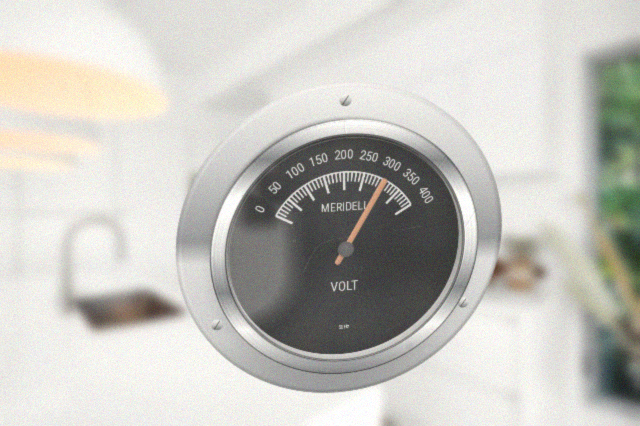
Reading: 300 (V)
